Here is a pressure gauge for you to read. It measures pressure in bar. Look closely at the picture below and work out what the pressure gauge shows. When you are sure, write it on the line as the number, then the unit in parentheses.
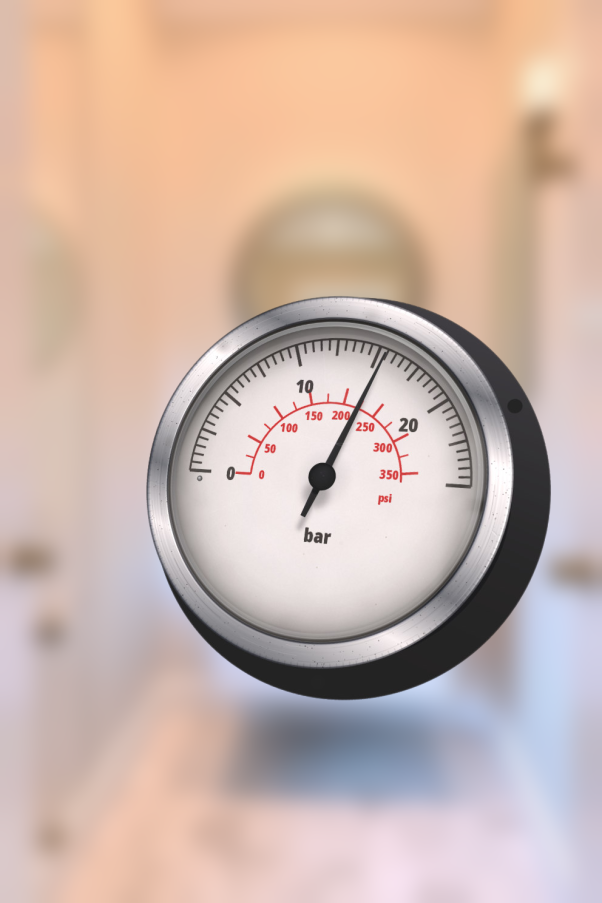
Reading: 15.5 (bar)
